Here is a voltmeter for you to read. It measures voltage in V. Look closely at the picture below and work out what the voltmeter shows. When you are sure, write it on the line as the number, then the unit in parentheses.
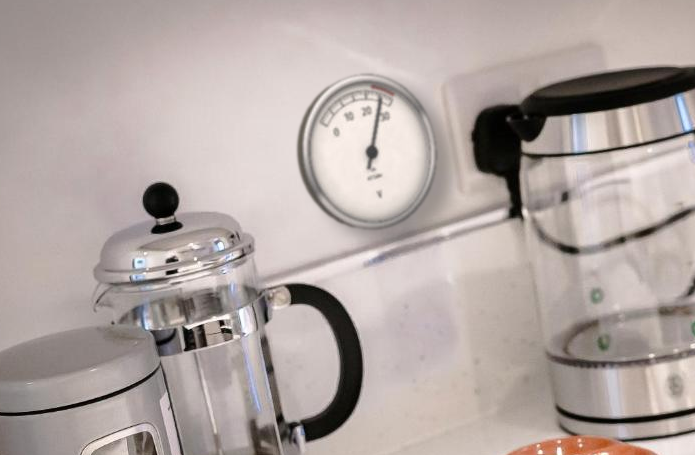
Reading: 25 (V)
